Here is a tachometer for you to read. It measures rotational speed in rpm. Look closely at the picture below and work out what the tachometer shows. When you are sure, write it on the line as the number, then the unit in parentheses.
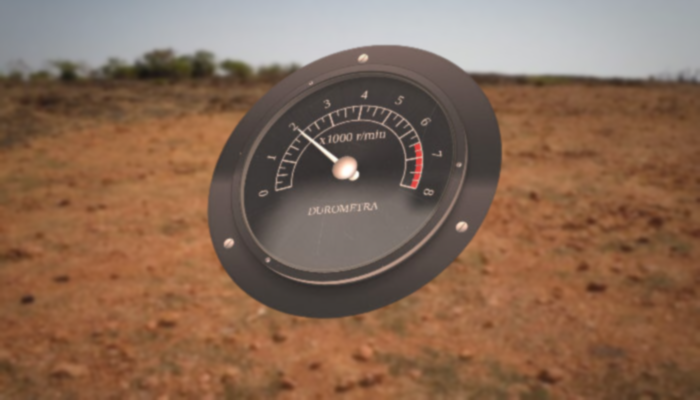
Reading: 2000 (rpm)
